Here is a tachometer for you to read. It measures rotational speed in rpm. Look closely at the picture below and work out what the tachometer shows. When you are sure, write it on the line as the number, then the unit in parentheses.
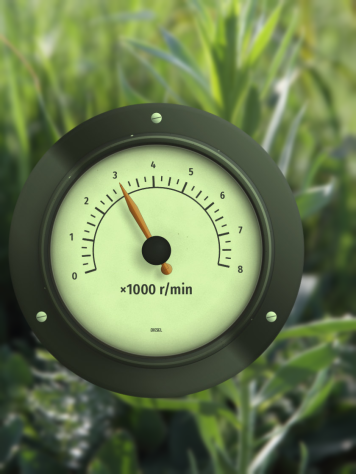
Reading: 3000 (rpm)
